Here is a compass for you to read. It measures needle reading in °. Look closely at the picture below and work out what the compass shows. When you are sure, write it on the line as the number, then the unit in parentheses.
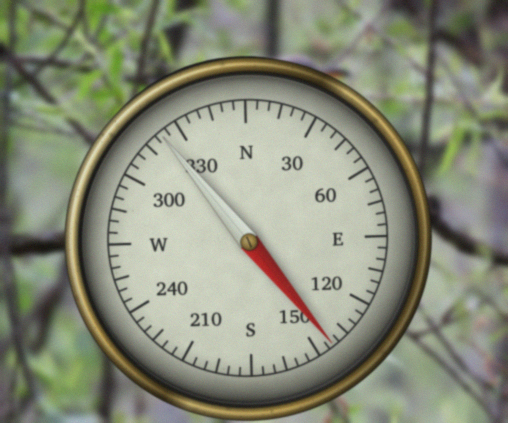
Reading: 142.5 (°)
